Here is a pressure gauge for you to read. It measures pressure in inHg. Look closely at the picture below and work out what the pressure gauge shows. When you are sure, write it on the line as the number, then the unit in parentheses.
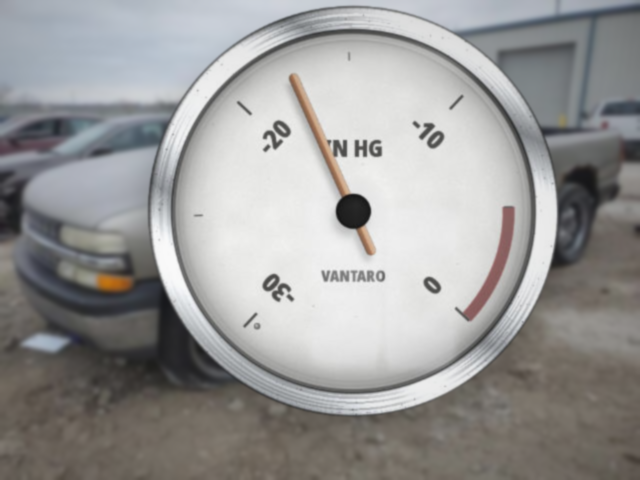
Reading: -17.5 (inHg)
